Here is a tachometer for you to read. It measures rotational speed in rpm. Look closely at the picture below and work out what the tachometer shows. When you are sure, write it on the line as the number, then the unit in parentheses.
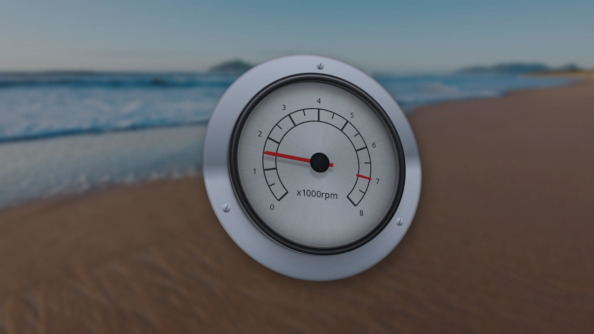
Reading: 1500 (rpm)
